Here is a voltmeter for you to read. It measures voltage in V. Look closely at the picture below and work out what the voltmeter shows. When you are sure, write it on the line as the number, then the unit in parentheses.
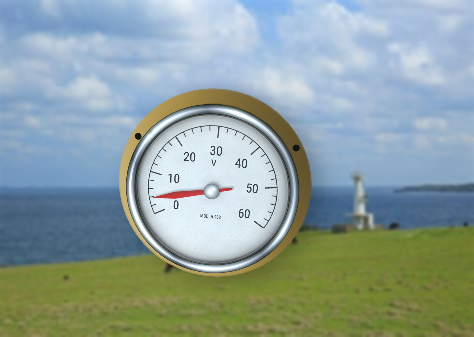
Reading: 4 (V)
